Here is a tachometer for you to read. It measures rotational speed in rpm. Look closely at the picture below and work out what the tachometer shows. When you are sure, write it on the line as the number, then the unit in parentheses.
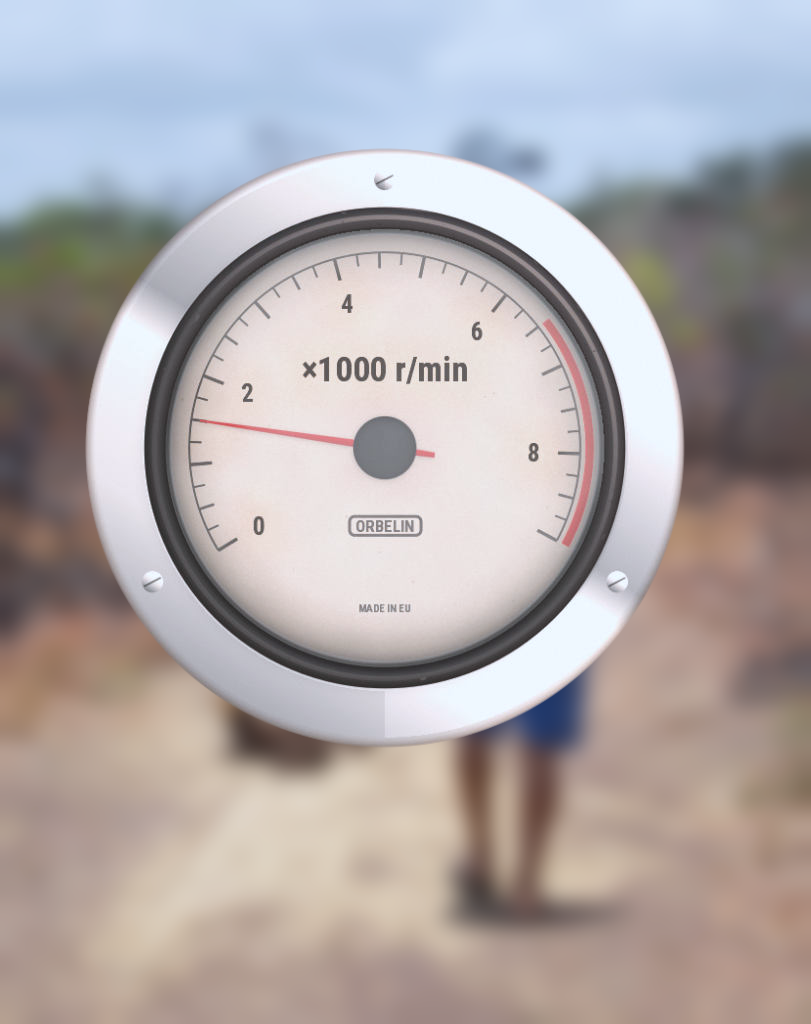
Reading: 1500 (rpm)
